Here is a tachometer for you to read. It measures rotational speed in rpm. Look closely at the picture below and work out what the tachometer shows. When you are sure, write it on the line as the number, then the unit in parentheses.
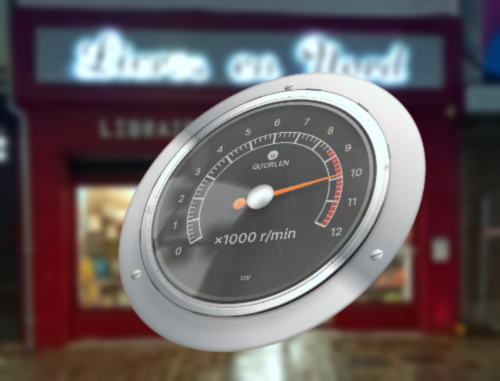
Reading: 10000 (rpm)
